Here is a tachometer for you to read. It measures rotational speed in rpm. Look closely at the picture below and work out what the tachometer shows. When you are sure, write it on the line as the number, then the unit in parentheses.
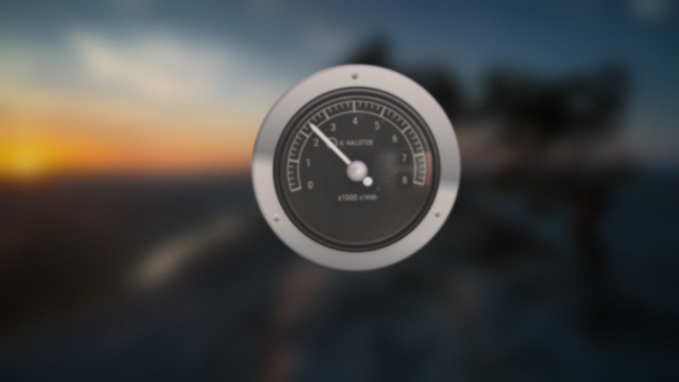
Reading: 2400 (rpm)
